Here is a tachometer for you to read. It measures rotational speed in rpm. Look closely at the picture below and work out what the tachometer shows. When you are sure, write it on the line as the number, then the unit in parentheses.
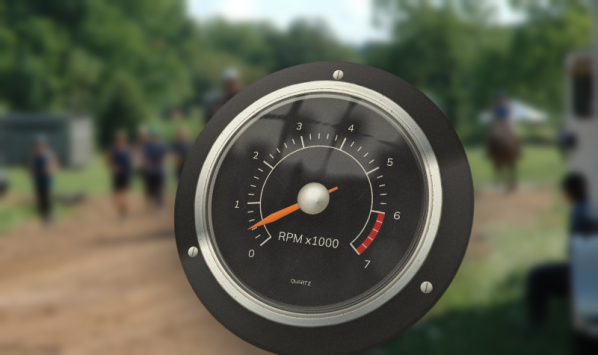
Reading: 400 (rpm)
